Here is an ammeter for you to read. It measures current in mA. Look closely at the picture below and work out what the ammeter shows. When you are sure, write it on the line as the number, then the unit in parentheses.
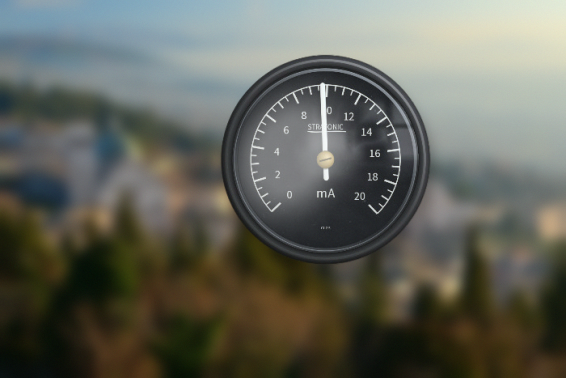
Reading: 9.75 (mA)
